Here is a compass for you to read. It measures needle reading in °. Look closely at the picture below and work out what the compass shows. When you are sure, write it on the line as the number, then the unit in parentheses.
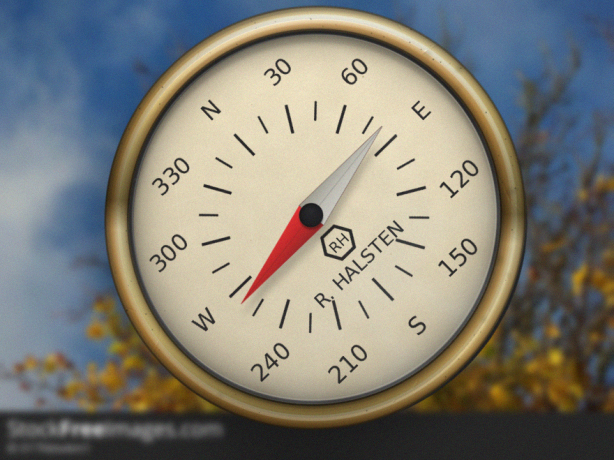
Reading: 262.5 (°)
